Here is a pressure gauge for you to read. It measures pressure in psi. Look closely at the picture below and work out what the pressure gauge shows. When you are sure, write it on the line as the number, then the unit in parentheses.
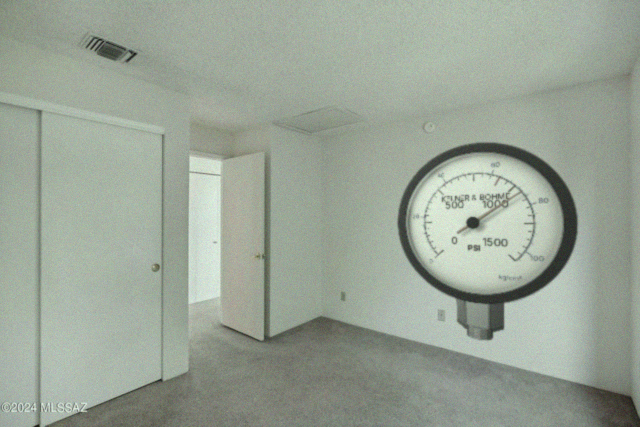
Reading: 1050 (psi)
